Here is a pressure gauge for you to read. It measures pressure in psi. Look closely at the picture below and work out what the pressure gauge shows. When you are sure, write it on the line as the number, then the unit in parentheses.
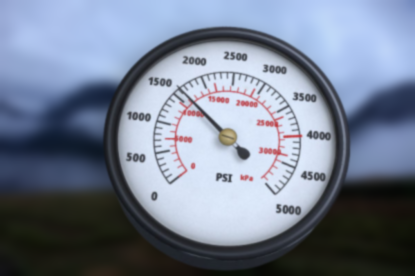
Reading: 1600 (psi)
